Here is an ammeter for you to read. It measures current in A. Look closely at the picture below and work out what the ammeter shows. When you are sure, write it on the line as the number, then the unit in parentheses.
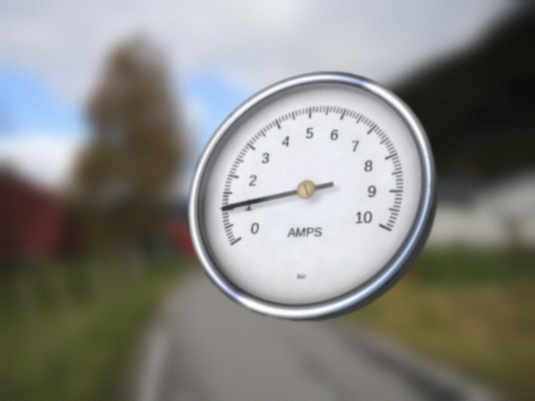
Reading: 1 (A)
